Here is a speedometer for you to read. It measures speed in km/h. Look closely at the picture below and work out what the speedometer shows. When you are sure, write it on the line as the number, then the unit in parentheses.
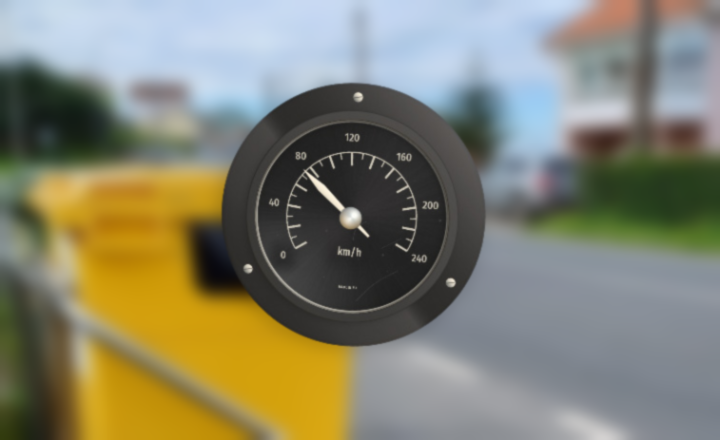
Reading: 75 (km/h)
